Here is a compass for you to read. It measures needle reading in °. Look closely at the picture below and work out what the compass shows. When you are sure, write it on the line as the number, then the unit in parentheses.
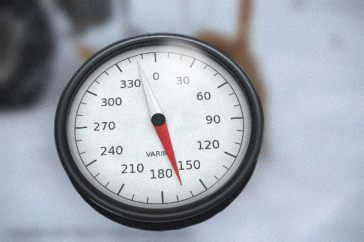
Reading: 165 (°)
